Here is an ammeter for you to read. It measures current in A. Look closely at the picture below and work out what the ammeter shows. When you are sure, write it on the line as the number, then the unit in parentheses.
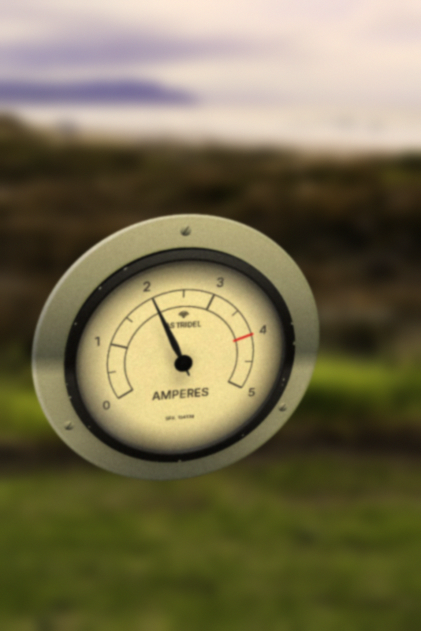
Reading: 2 (A)
